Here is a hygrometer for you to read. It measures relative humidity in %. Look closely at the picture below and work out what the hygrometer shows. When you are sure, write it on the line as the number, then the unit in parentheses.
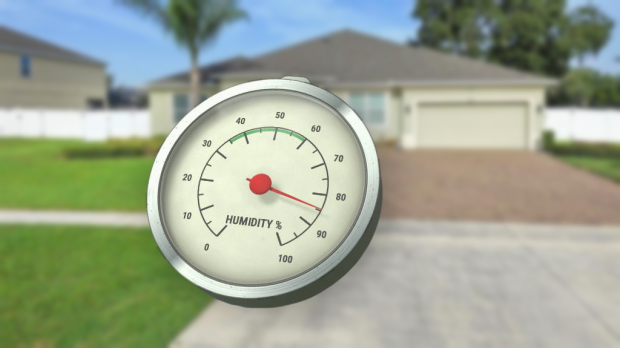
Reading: 85 (%)
